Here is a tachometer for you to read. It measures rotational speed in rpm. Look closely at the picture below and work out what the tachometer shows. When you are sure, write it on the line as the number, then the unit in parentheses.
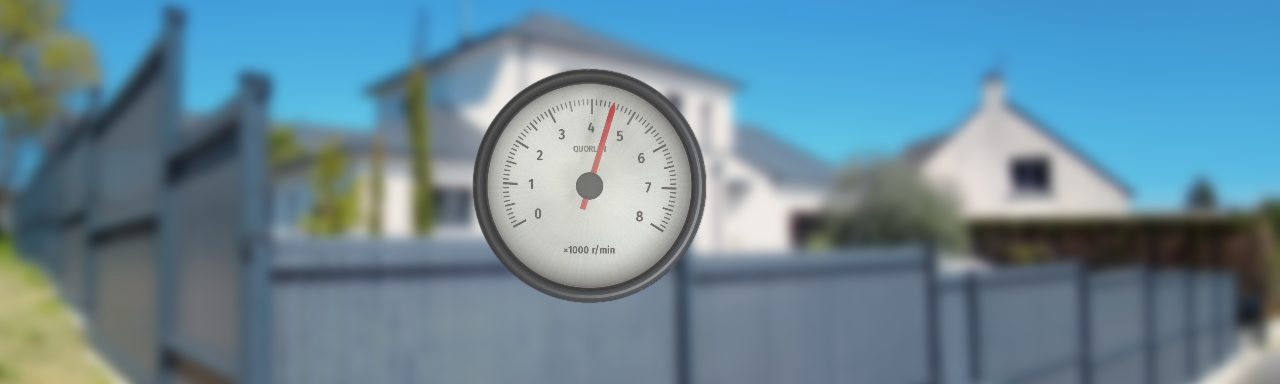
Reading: 4500 (rpm)
